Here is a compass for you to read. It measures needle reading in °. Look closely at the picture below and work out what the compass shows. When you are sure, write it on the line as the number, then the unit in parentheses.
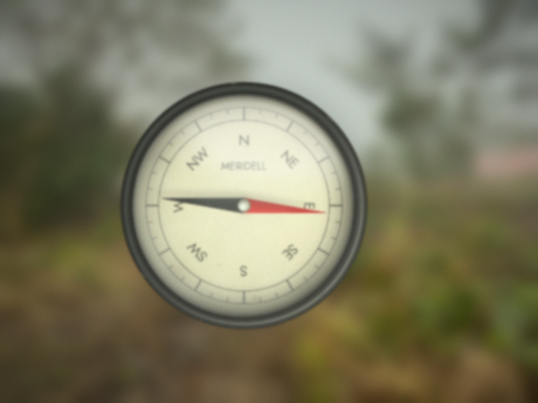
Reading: 95 (°)
